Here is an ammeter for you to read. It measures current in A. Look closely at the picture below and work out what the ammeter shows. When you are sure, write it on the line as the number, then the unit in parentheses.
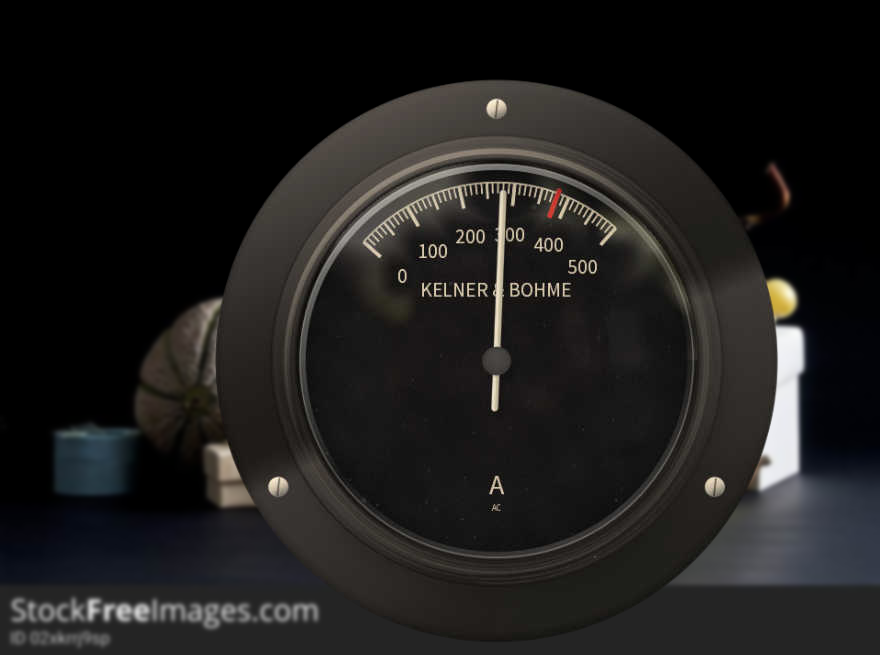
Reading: 280 (A)
